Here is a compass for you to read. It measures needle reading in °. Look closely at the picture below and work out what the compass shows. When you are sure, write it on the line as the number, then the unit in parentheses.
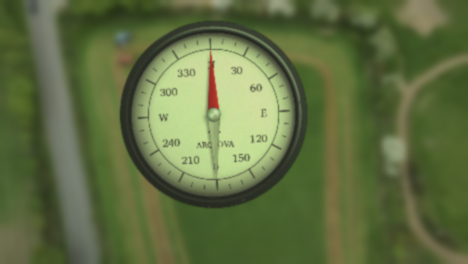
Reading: 0 (°)
